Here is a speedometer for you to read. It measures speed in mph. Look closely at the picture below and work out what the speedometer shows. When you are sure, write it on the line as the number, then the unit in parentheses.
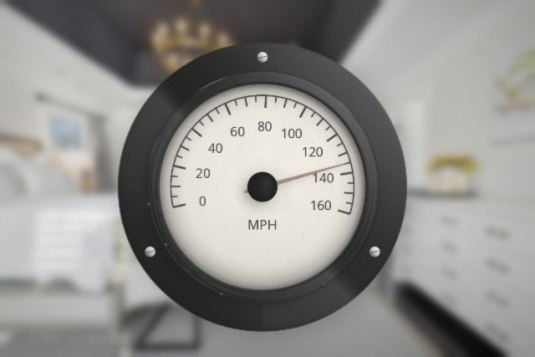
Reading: 135 (mph)
